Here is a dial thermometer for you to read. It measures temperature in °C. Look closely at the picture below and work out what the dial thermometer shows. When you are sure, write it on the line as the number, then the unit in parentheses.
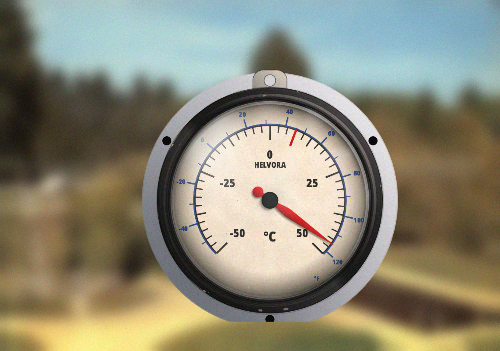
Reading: 46.25 (°C)
